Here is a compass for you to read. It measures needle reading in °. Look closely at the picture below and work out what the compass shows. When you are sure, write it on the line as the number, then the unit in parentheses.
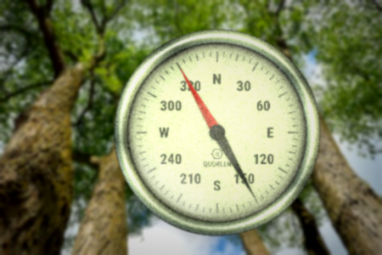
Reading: 330 (°)
